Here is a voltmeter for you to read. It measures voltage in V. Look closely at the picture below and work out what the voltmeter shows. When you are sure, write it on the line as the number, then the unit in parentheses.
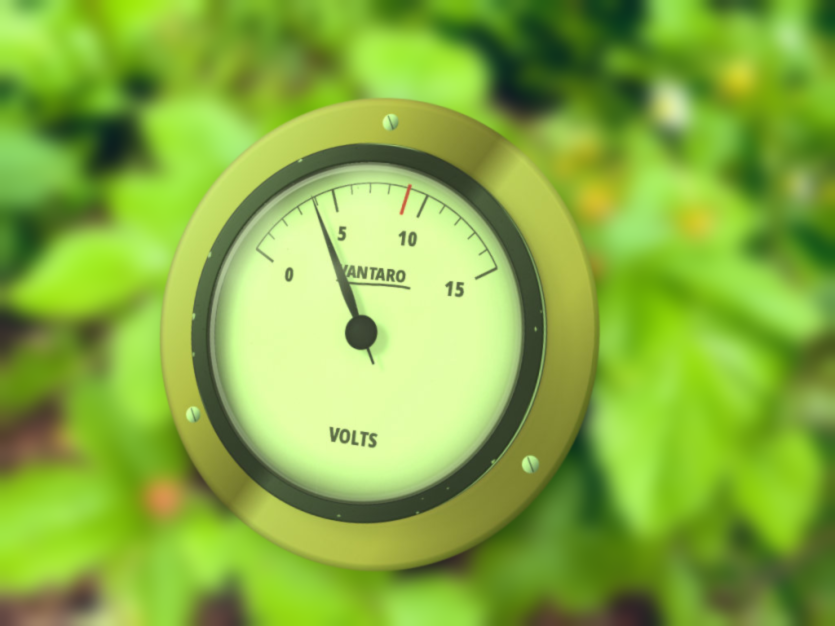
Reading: 4 (V)
